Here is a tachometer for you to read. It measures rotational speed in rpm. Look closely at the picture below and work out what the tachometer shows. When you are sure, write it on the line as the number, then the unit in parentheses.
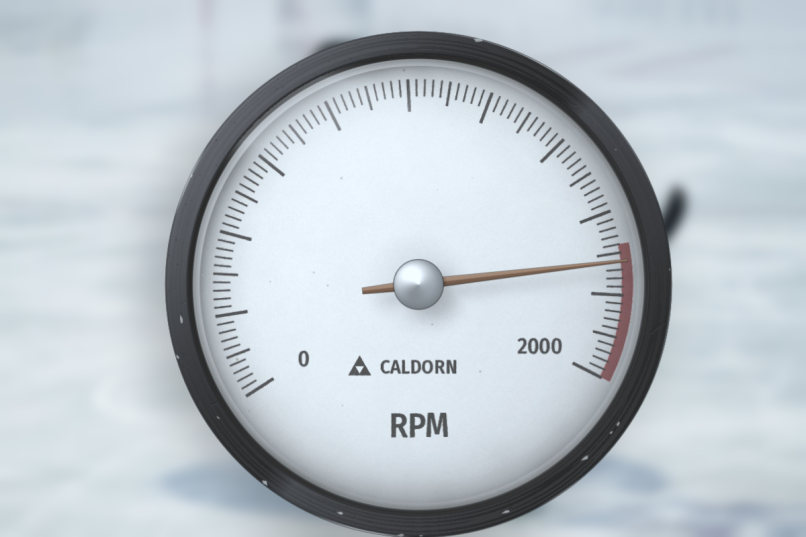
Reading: 1720 (rpm)
